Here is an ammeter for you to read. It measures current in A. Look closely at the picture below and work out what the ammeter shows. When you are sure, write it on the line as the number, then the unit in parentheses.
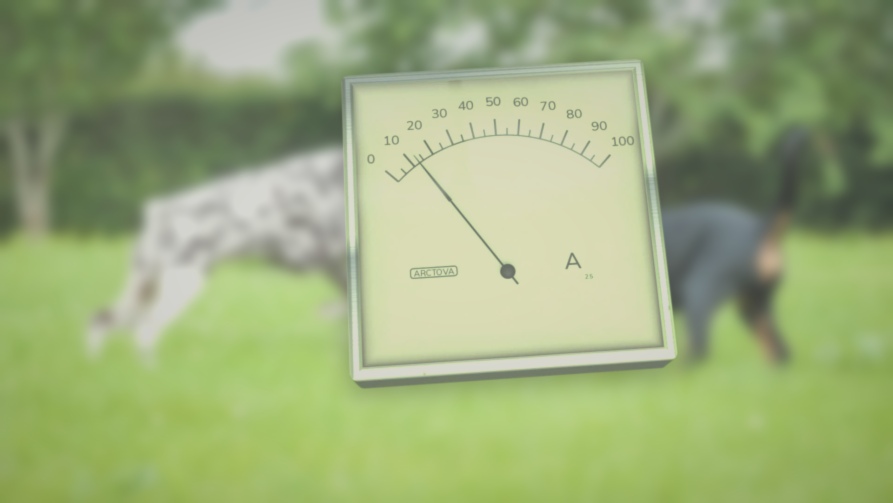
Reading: 12.5 (A)
